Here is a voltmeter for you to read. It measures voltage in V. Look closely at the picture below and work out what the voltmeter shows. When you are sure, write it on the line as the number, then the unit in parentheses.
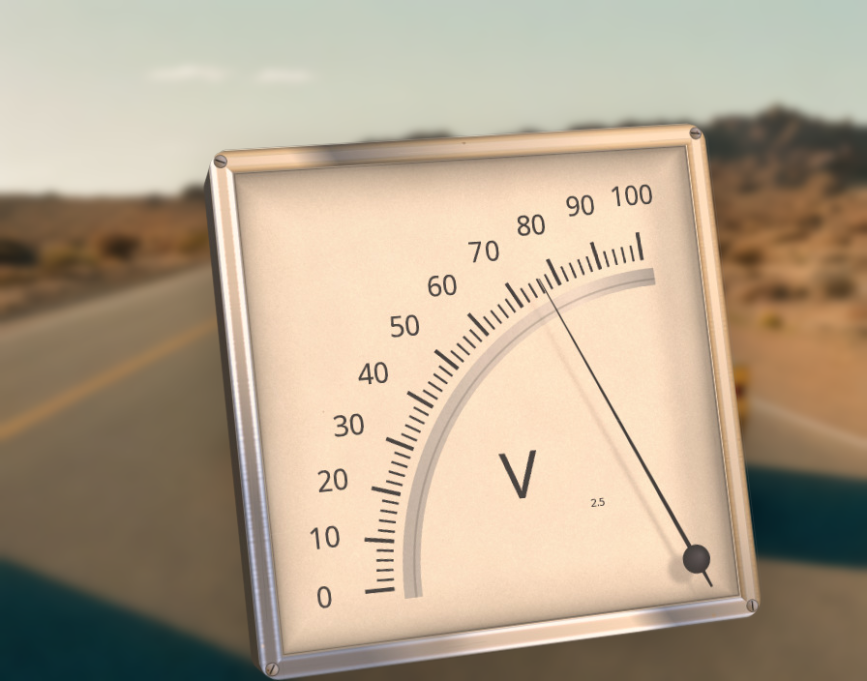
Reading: 76 (V)
